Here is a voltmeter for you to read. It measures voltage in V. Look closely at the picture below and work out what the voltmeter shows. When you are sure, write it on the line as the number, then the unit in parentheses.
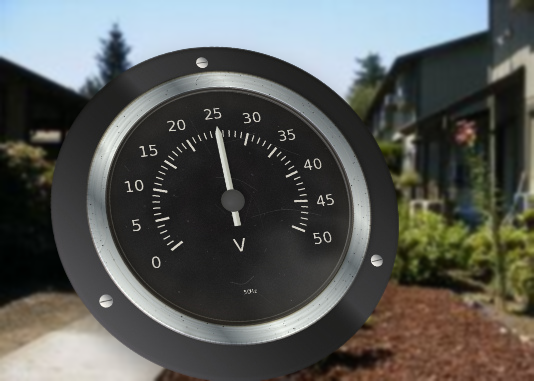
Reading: 25 (V)
